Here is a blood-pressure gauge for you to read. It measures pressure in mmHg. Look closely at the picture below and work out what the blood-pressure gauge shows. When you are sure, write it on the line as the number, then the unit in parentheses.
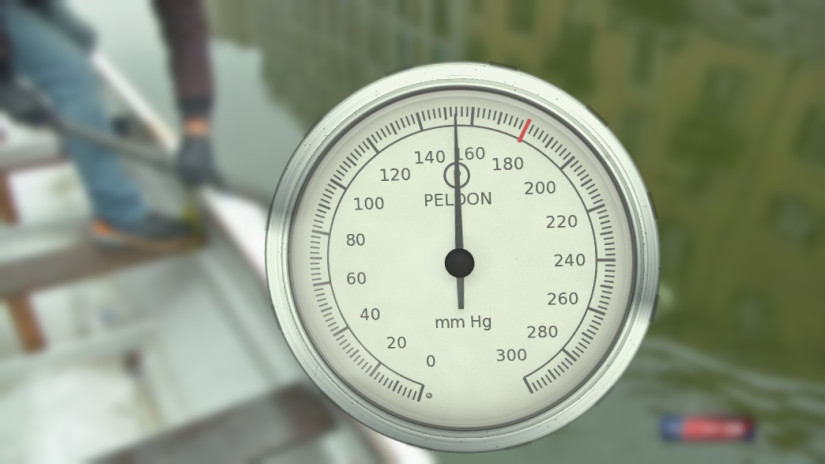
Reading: 154 (mmHg)
